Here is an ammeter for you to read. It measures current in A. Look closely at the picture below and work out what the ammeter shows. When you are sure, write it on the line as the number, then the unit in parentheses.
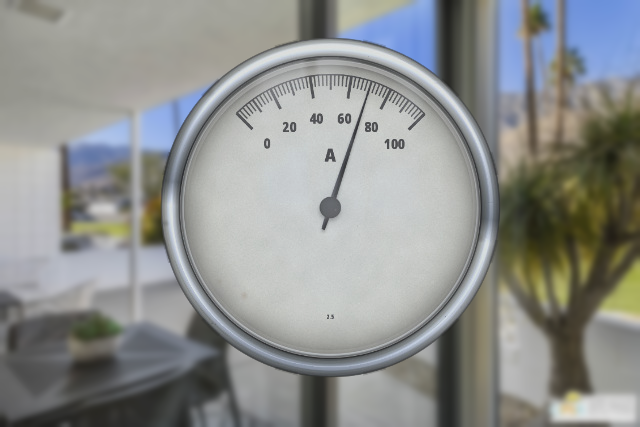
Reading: 70 (A)
